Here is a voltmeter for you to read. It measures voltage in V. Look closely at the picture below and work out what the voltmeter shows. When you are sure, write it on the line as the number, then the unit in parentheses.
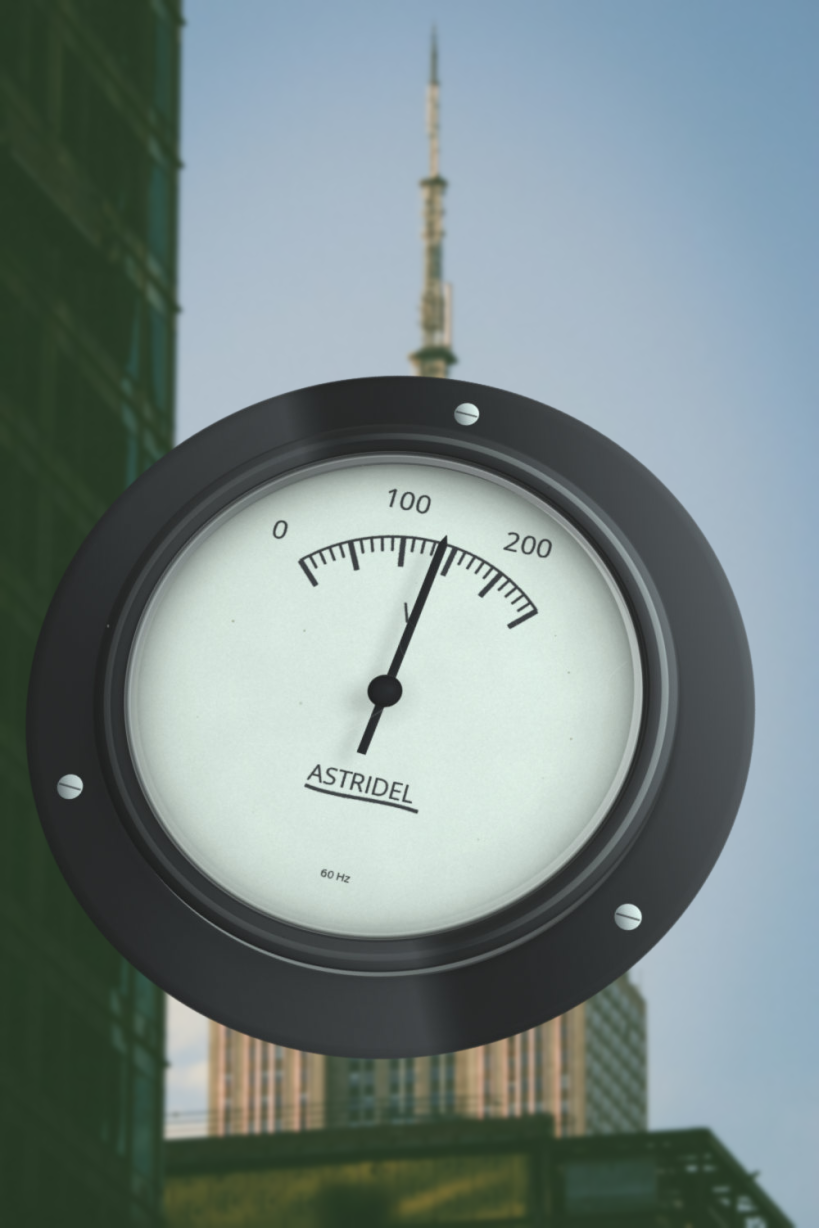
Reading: 140 (V)
